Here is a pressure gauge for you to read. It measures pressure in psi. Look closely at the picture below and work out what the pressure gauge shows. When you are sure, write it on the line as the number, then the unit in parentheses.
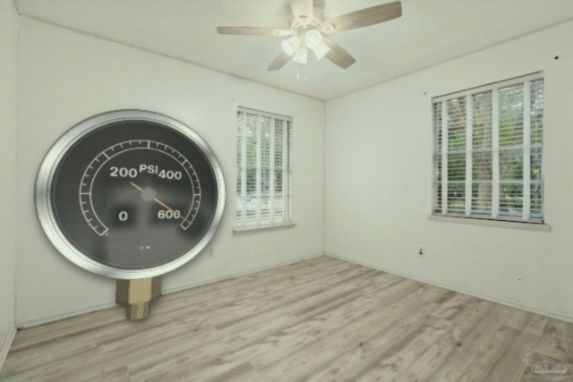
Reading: 580 (psi)
